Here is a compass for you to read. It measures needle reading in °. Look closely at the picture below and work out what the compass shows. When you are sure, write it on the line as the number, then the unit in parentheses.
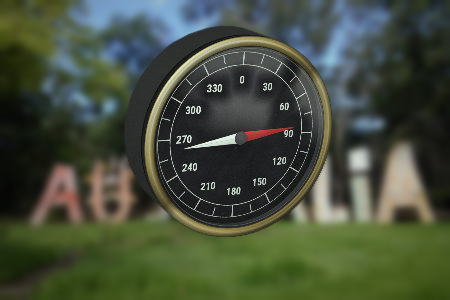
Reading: 82.5 (°)
